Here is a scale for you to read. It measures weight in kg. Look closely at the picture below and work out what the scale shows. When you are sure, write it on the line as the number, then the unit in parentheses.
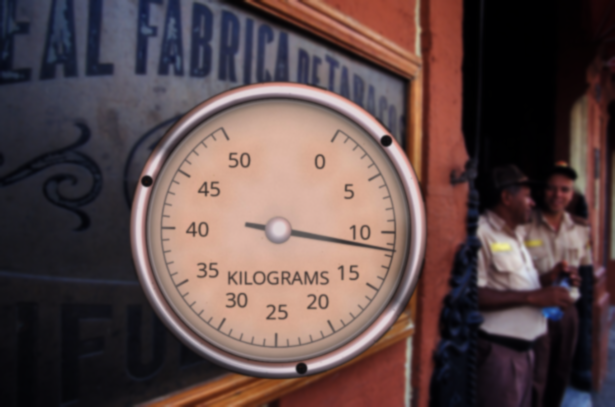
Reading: 11.5 (kg)
